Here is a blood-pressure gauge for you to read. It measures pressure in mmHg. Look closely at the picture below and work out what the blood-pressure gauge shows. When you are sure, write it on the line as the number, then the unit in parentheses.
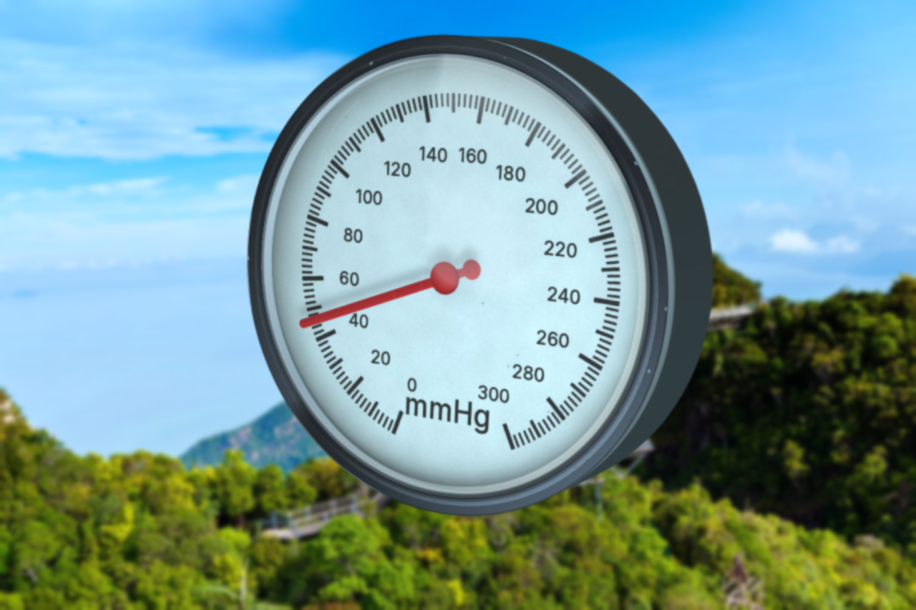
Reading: 46 (mmHg)
